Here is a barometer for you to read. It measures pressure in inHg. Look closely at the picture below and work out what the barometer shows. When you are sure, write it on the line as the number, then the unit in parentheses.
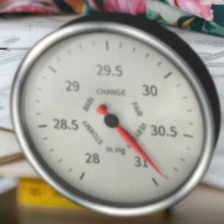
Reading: 30.9 (inHg)
